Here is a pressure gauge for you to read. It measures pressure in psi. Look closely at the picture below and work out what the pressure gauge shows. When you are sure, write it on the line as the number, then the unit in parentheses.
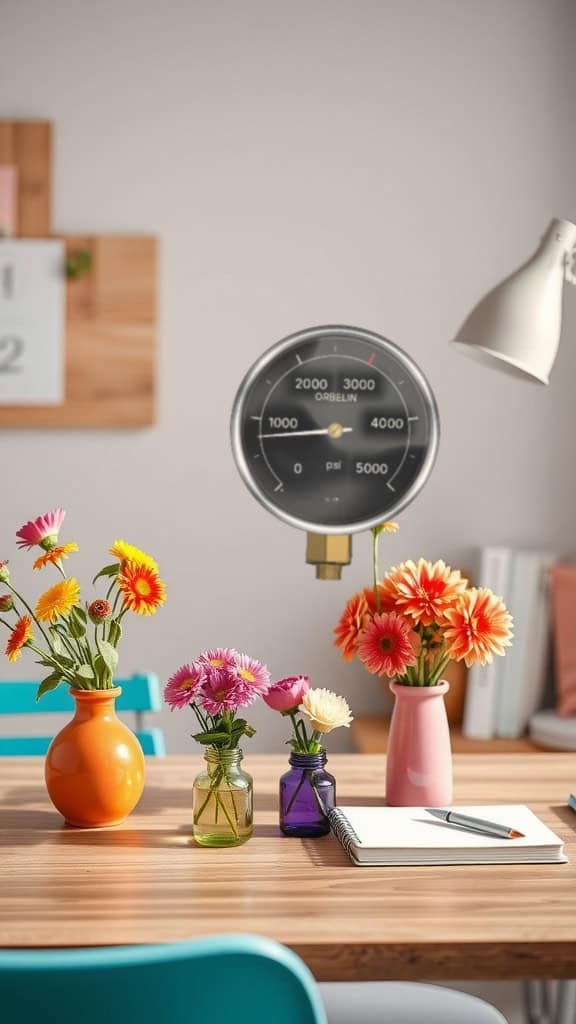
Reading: 750 (psi)
